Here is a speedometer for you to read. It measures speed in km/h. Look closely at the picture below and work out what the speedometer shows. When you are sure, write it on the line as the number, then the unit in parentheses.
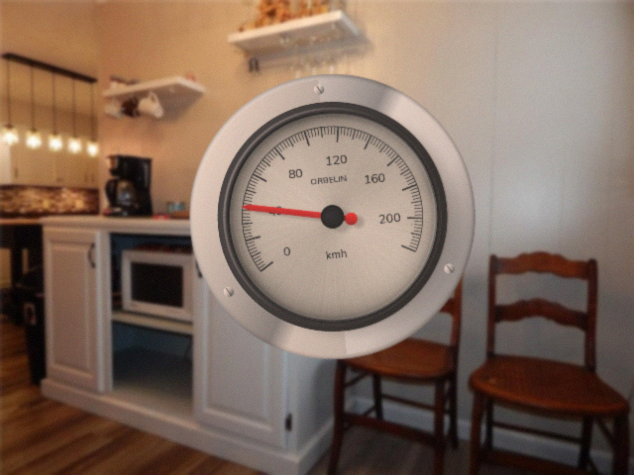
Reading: 40 (km/h)
